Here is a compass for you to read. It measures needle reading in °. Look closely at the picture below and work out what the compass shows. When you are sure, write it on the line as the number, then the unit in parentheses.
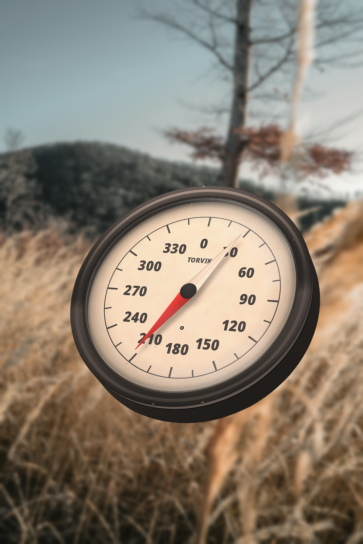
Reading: 210 (°)
